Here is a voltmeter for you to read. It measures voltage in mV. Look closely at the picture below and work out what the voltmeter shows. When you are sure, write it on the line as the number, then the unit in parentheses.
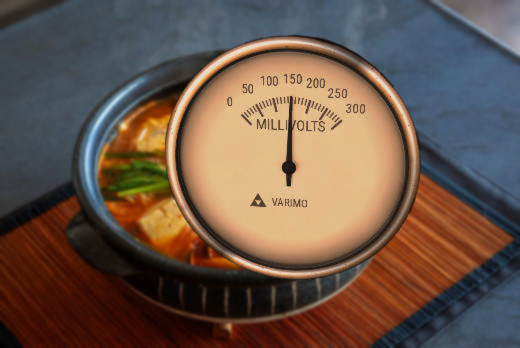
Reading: 150 (mV)
